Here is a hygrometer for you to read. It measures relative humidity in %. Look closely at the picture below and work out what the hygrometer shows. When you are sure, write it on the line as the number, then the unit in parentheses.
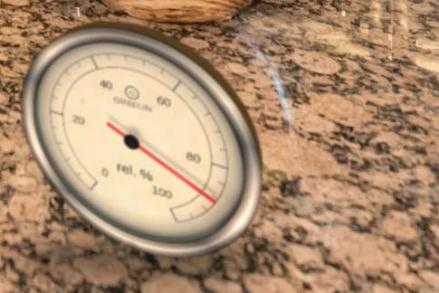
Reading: 88 (%)
